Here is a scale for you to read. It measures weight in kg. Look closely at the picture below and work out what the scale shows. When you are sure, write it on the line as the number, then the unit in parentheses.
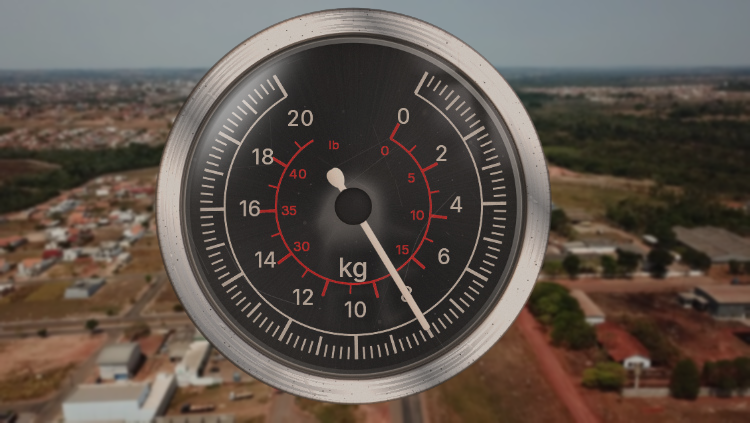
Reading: 8 (kg)
